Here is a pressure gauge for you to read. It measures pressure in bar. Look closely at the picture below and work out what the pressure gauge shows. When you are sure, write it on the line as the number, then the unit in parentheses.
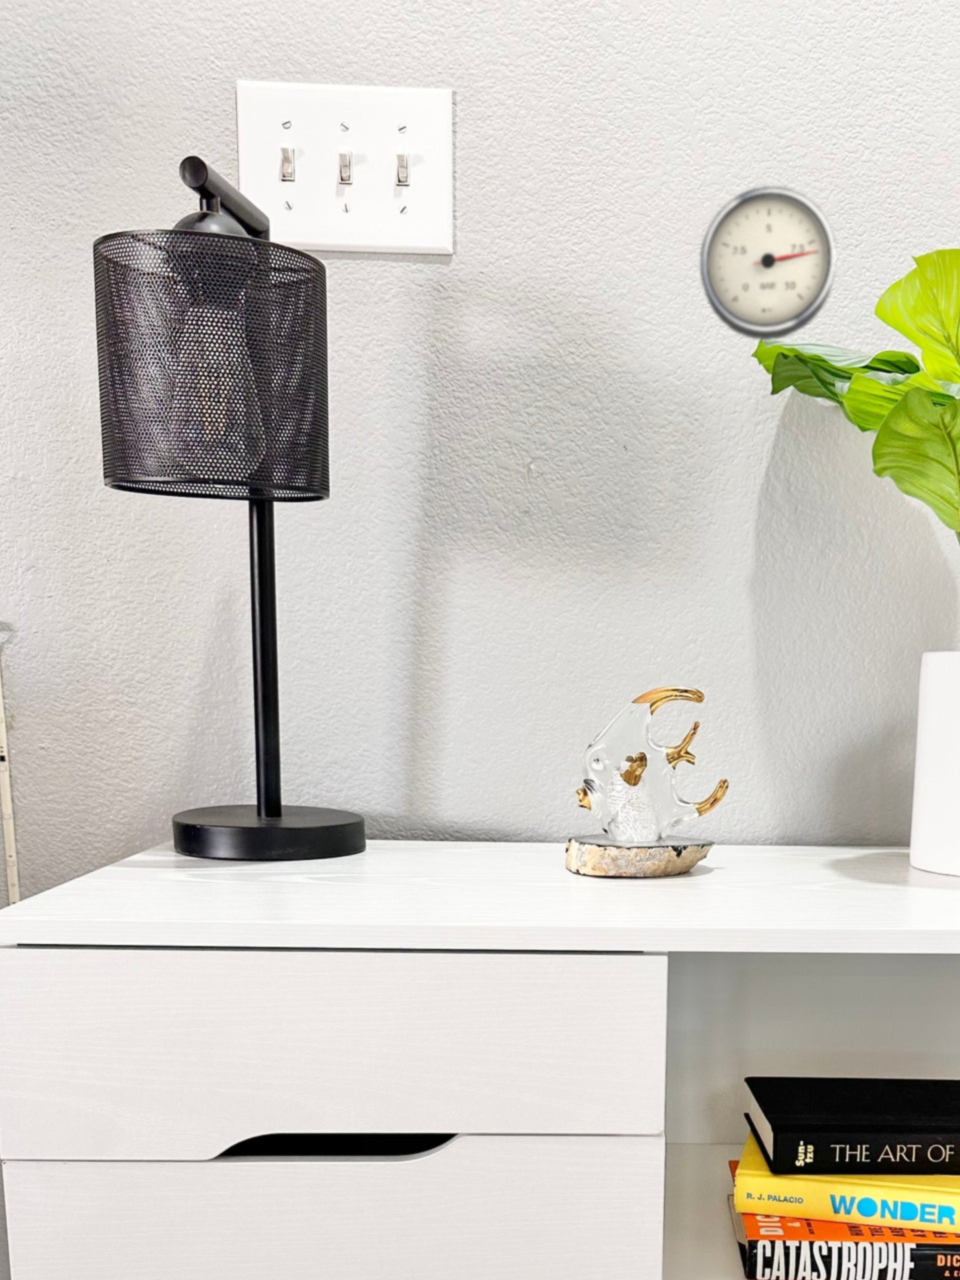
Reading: 8 (bar)
